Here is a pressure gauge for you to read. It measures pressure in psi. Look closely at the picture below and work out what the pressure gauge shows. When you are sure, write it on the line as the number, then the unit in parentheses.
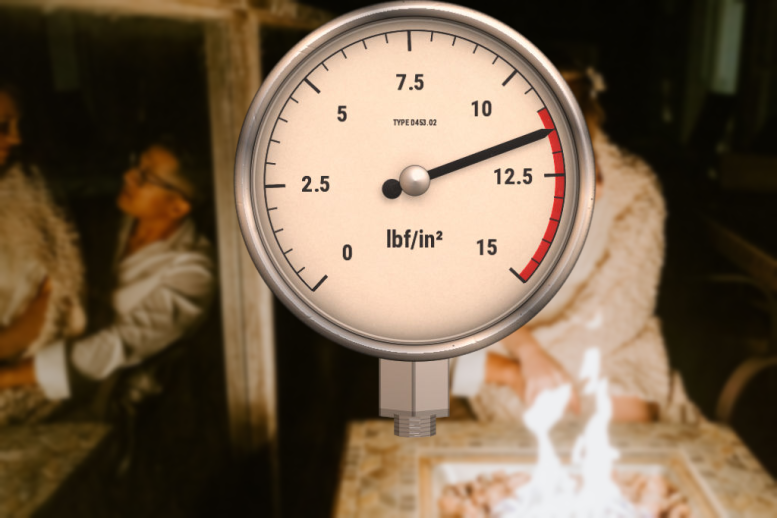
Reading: 11.5 (psi)
